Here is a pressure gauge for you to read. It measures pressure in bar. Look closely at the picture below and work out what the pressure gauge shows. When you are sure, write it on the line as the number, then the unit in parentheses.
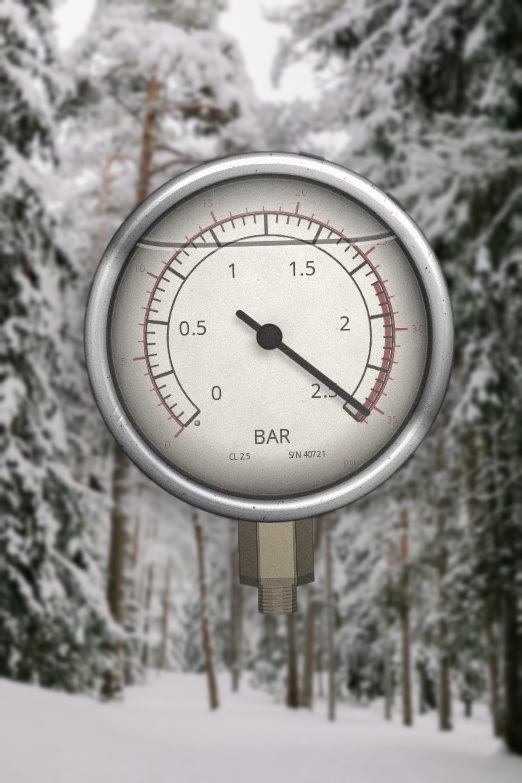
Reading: 2.45 (bar)
